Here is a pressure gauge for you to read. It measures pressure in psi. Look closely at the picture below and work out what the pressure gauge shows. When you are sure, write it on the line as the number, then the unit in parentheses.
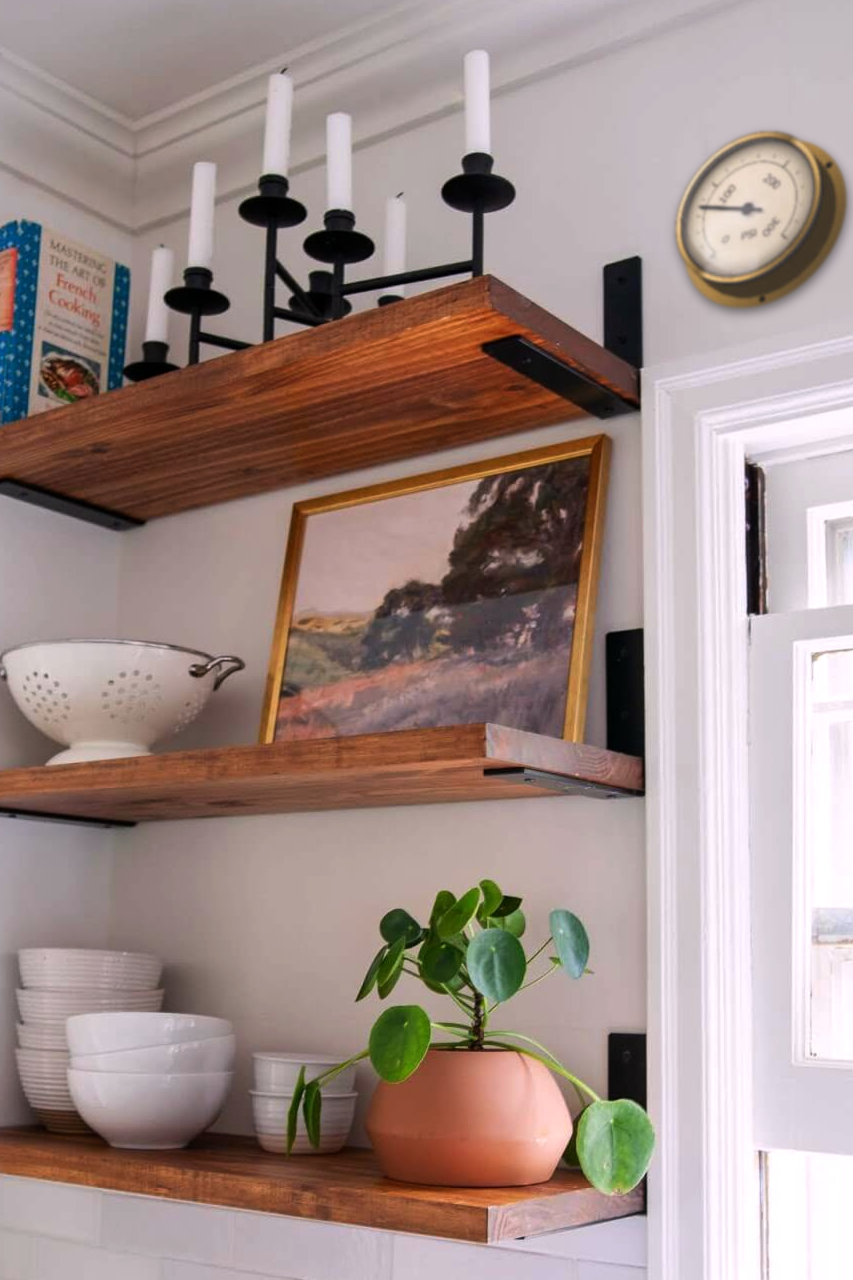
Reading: 70 (psi)
